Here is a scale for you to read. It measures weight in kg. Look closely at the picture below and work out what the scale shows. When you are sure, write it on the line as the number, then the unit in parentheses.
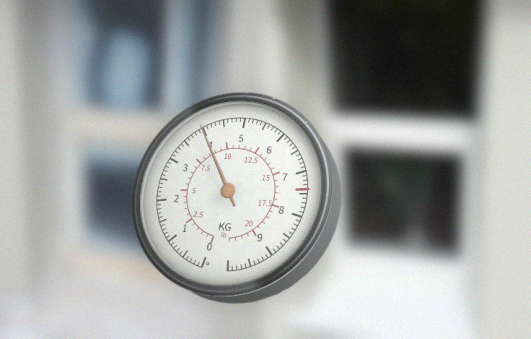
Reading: 4 (kg)
